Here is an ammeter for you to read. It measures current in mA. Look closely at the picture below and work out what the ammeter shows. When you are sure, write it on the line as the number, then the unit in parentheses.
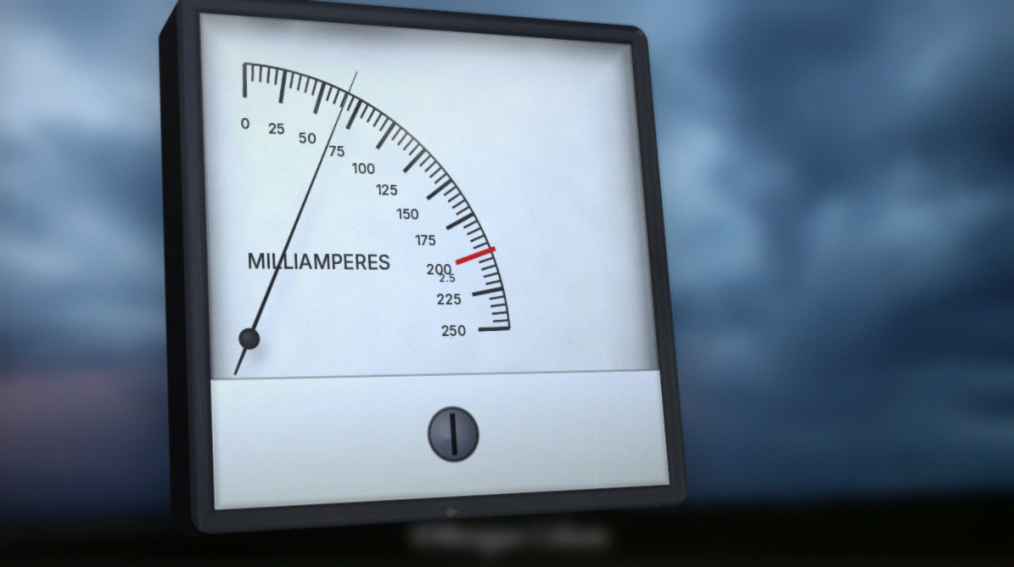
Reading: 65 (mA)
